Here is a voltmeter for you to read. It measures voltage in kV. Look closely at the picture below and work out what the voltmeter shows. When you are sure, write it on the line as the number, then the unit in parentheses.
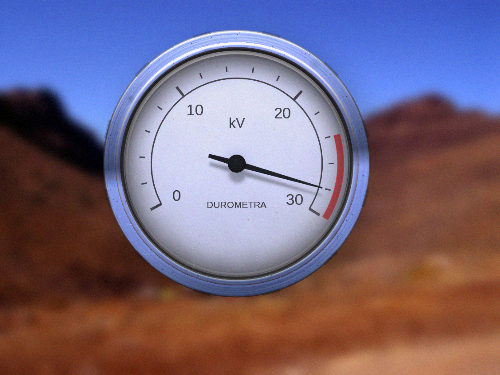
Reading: 28 (kV)
